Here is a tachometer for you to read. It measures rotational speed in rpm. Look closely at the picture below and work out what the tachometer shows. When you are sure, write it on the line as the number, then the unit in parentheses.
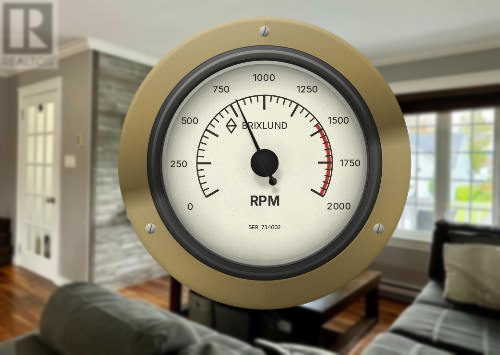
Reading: 800 (rpm)
